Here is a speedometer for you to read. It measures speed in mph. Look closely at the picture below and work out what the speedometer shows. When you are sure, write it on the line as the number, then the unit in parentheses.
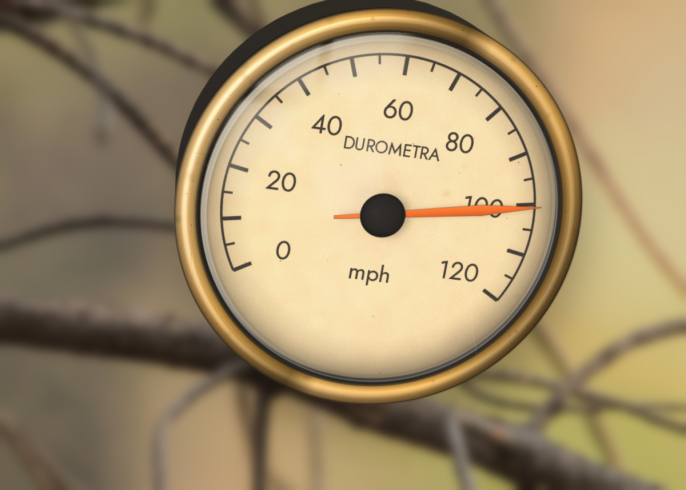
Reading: 100 (mph)
